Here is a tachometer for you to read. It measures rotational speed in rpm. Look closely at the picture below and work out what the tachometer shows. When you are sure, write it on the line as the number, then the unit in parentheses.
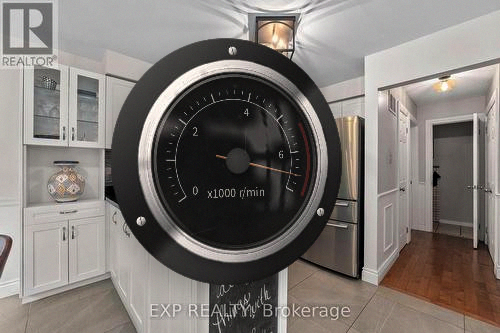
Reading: 6600 (rpm)
